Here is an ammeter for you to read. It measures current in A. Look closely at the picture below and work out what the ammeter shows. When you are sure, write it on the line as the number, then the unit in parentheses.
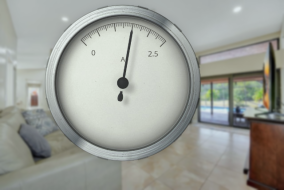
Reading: 1.5 (A)
